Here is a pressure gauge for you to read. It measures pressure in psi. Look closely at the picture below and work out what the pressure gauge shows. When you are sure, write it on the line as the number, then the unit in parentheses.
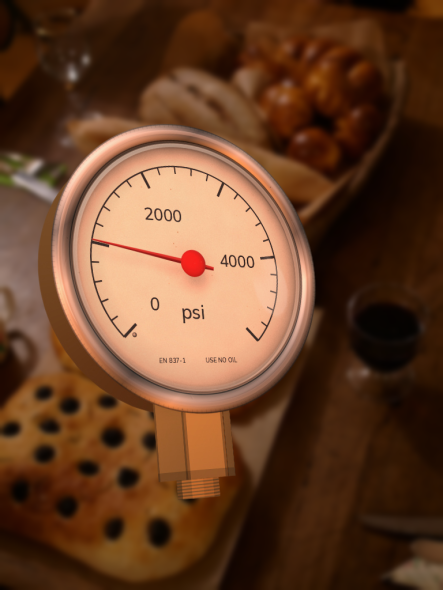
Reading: 1000 (psi)
